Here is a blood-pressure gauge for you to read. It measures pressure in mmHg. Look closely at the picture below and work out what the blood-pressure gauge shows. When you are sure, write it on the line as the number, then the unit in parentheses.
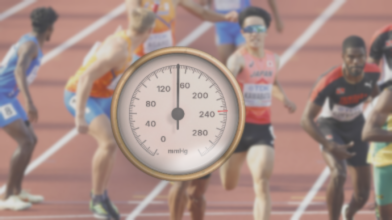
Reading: 150 (mmHg)
